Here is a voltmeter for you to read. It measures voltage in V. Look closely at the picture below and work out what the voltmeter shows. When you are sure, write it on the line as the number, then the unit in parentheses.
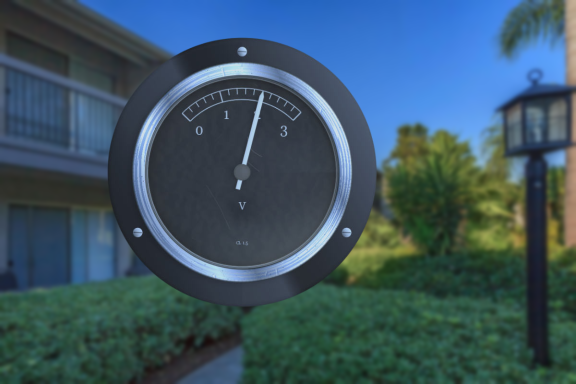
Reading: 2 (V)
